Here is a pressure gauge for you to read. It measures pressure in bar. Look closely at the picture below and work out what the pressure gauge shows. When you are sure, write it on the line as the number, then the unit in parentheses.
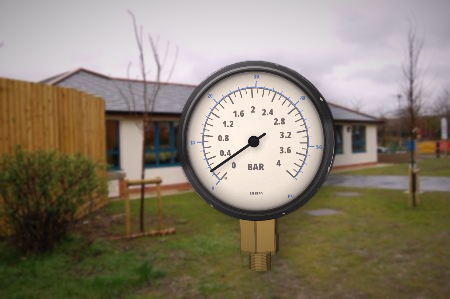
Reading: 0.2 (bar)
